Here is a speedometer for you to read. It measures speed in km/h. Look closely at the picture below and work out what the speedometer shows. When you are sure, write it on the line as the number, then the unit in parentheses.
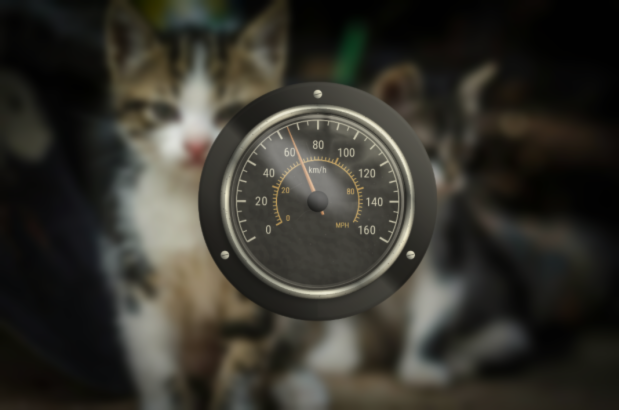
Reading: 65 (km/h)
